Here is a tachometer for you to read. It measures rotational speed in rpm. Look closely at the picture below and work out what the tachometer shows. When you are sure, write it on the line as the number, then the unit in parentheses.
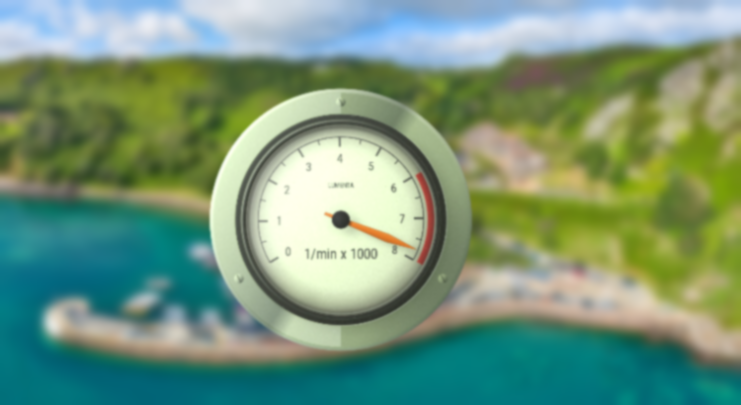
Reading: 7750 (rpm)
